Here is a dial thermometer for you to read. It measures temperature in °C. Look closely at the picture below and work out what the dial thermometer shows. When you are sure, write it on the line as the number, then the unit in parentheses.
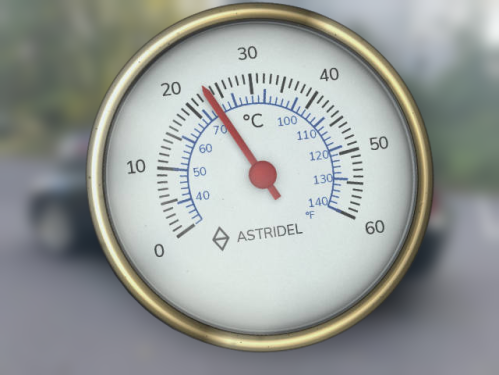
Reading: 23 (°C)
